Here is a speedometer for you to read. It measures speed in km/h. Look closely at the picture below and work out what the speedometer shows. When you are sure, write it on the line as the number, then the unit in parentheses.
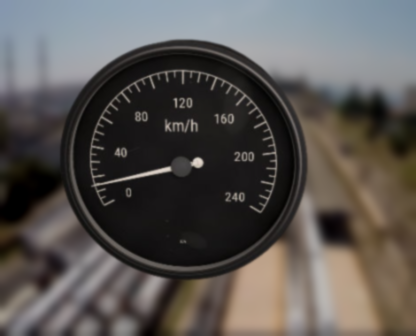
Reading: 15 (km/h)
